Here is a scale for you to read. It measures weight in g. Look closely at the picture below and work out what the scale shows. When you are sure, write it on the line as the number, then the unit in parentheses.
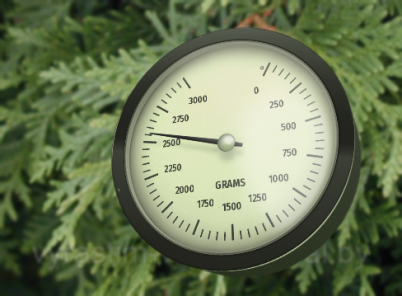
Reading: 2550 (g)
